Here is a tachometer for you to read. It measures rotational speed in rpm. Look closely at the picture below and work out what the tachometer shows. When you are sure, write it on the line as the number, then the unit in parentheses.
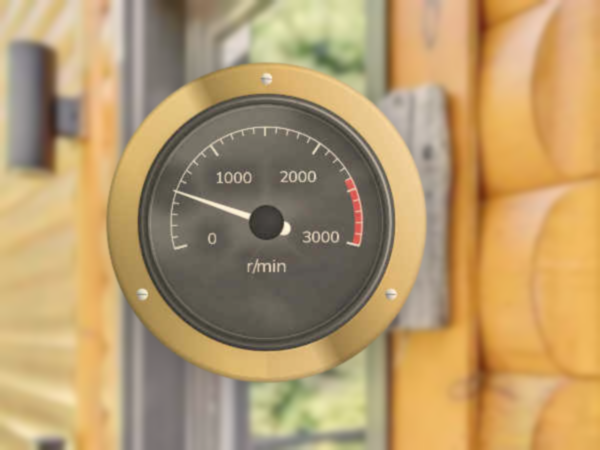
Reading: 500 (rpm)
